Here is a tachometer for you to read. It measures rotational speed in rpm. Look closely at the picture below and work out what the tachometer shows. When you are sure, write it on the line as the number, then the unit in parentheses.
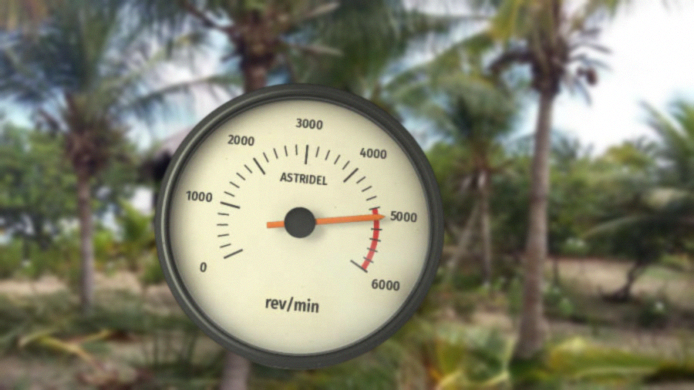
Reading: 5000 (rpm)
